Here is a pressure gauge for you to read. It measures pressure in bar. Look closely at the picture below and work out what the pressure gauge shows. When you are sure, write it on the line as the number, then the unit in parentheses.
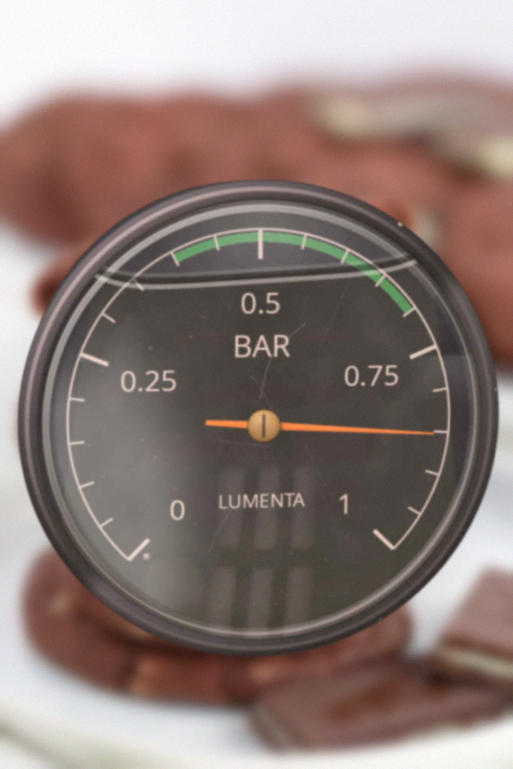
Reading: 0.85 (bar)
